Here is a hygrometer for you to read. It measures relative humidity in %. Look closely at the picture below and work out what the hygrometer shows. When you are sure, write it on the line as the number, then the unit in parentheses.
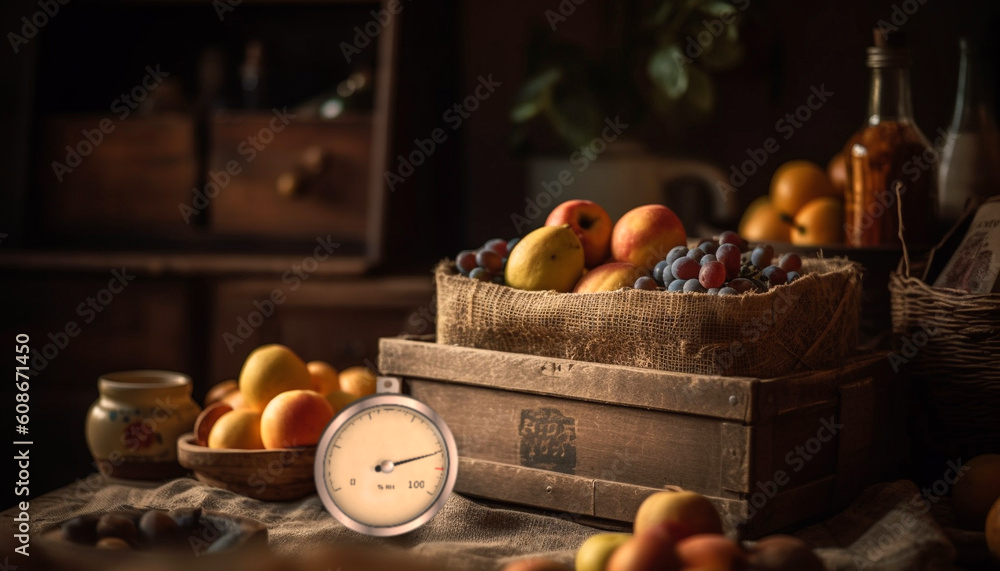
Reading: 80 (%)
